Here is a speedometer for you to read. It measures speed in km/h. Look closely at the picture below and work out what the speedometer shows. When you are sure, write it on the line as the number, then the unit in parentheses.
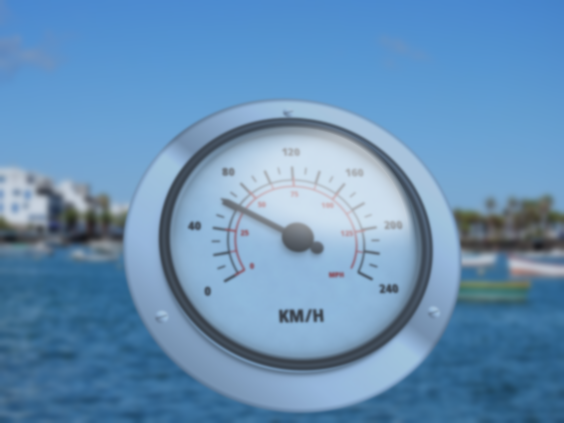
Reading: 60 (km/h)
